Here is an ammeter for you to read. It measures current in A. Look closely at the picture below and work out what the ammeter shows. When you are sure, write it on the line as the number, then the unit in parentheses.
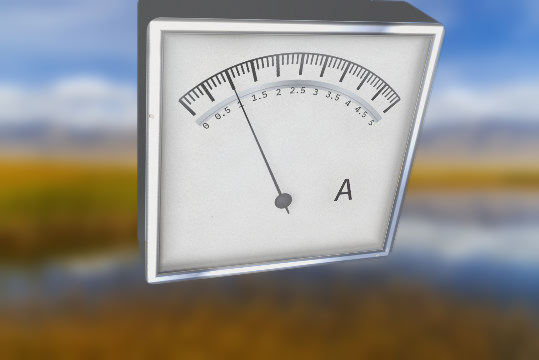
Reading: 1 (A)
